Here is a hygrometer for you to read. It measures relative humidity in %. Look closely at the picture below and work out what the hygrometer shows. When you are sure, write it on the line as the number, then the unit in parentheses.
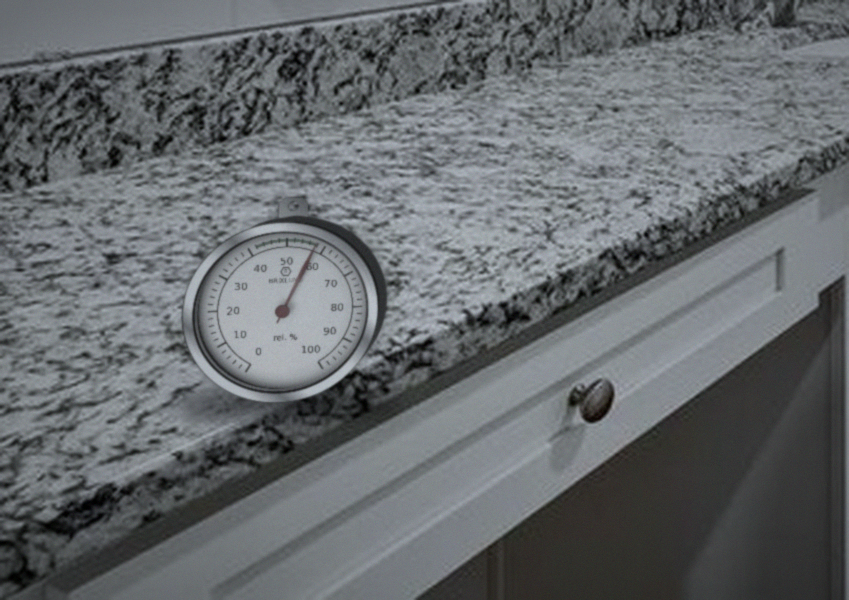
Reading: 58 (%)
